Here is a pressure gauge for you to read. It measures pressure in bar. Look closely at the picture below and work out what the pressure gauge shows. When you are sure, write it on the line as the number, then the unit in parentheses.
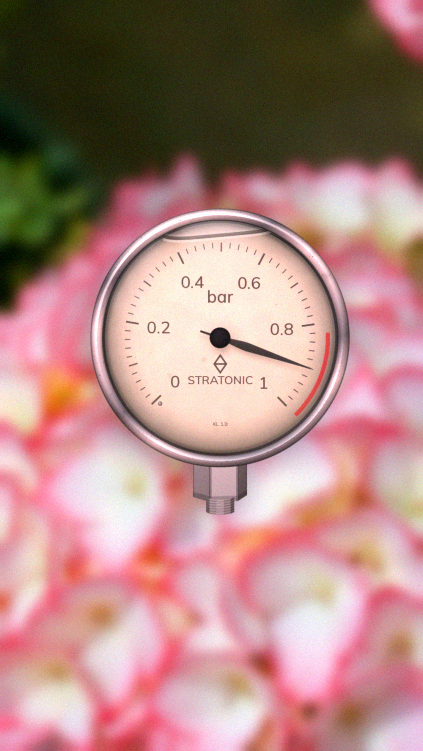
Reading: 0.9 (bar)
